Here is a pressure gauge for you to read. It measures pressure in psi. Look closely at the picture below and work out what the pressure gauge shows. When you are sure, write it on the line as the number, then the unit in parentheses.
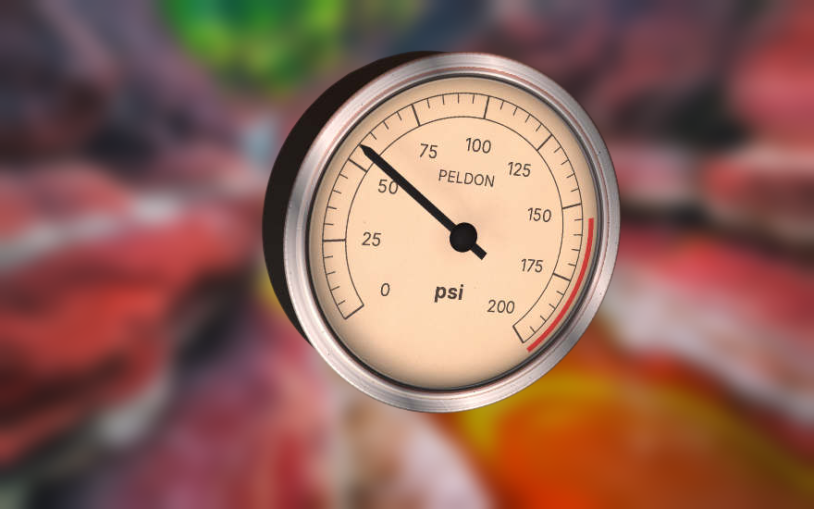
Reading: 55 (psi)
